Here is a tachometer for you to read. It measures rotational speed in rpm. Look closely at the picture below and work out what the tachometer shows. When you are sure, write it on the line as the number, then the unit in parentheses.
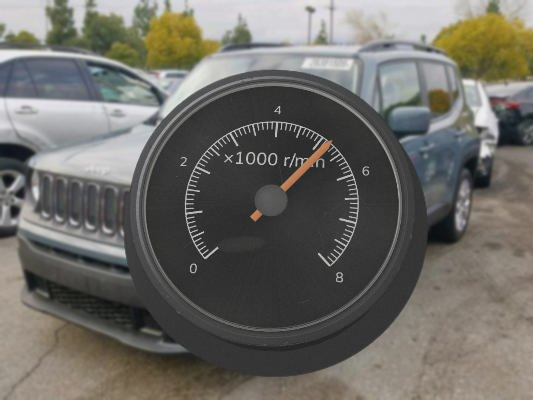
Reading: 5200 (rpm)
